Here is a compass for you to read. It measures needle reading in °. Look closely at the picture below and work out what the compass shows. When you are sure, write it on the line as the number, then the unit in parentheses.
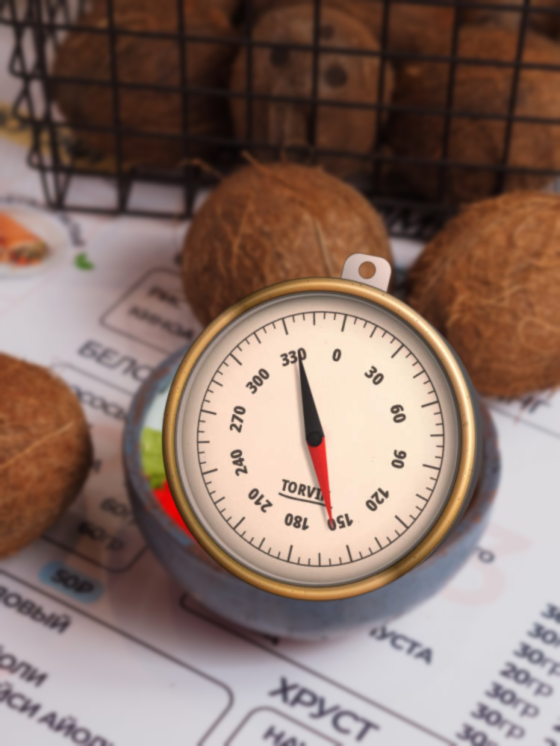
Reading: 155 (°)
